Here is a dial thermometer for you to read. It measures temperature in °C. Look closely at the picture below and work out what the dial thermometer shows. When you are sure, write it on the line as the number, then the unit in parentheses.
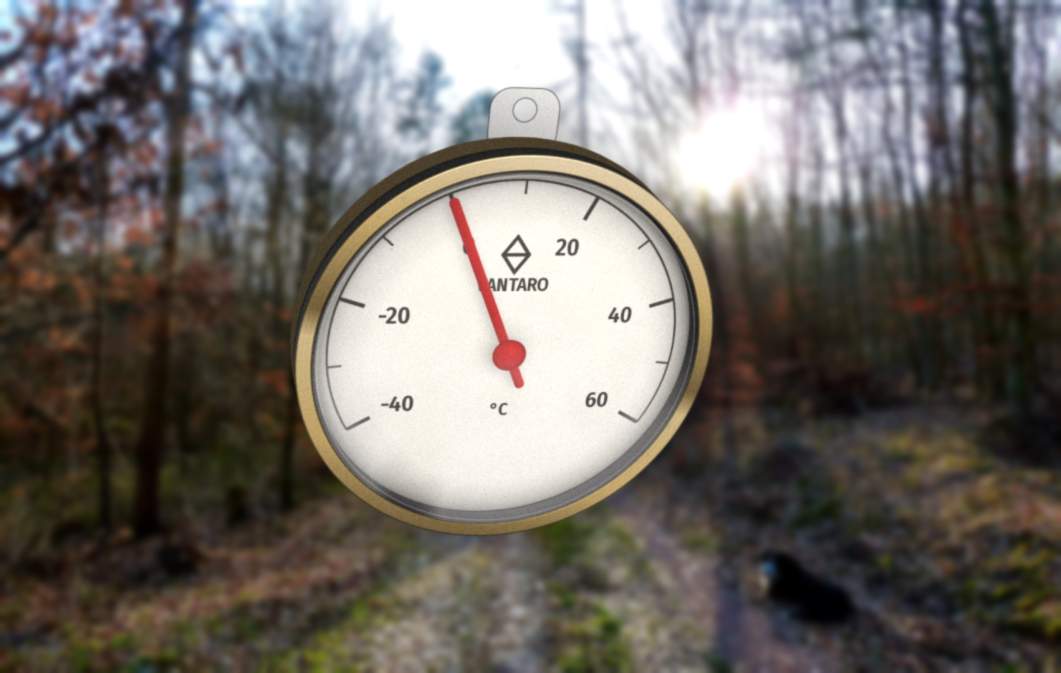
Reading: 0 (°C)
